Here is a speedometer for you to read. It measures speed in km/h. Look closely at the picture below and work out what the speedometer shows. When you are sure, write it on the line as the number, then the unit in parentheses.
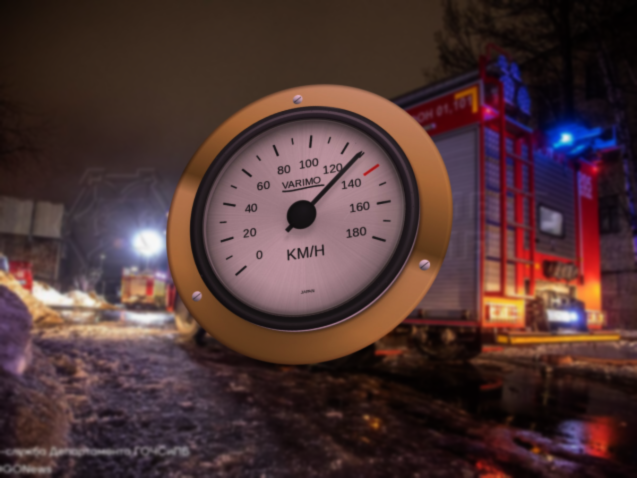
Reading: 130 (km/h)
